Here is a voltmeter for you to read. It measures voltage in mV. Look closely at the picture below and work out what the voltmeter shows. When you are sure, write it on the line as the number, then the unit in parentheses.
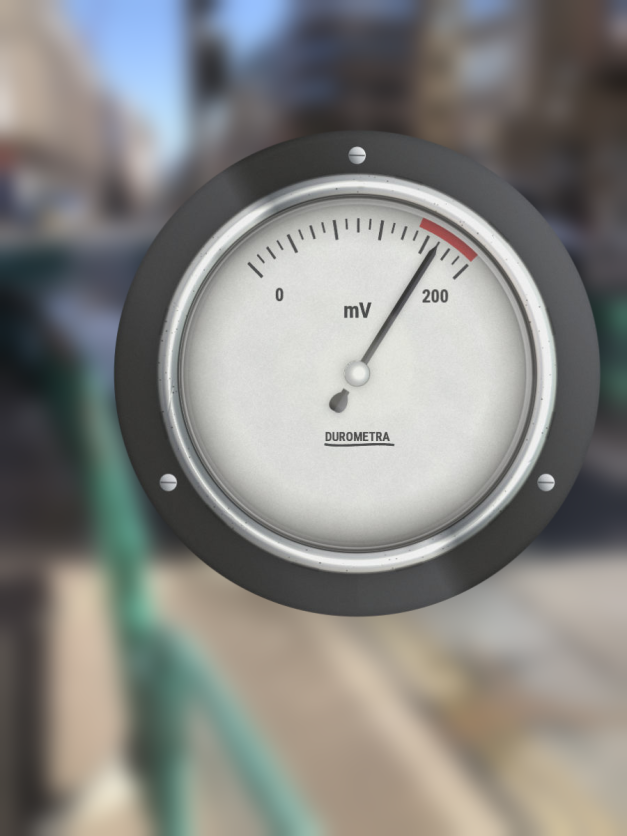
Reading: 170 (mV)
